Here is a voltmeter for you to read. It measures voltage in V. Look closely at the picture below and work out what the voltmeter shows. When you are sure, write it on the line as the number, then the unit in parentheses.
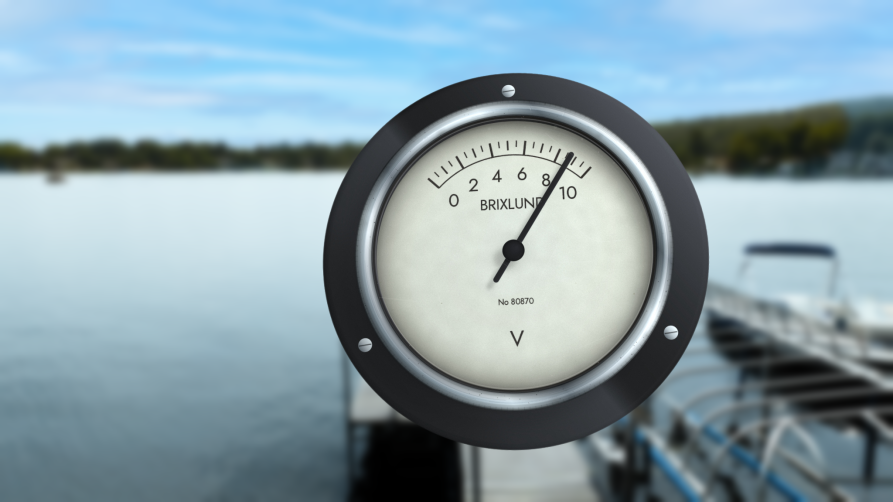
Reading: 8.75 (V)
